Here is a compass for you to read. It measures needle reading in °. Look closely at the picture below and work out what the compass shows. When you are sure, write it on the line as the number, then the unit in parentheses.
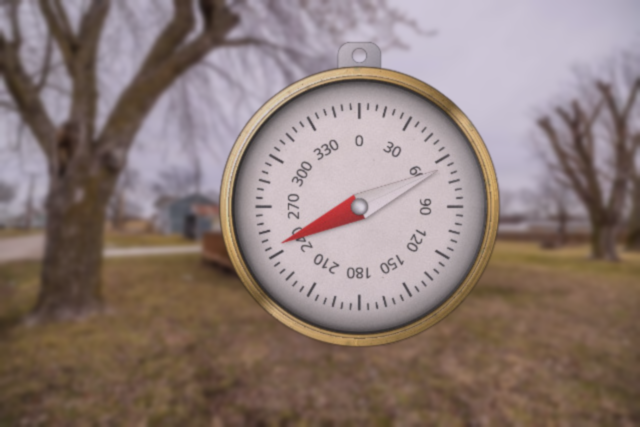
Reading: 245 (°)
